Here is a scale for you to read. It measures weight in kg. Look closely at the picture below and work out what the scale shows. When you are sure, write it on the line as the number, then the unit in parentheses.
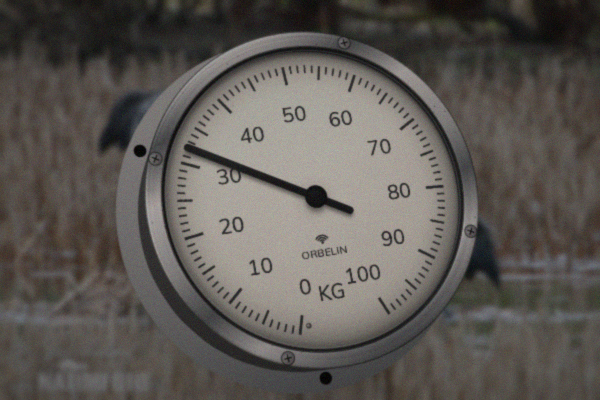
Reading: 32 (kg)
